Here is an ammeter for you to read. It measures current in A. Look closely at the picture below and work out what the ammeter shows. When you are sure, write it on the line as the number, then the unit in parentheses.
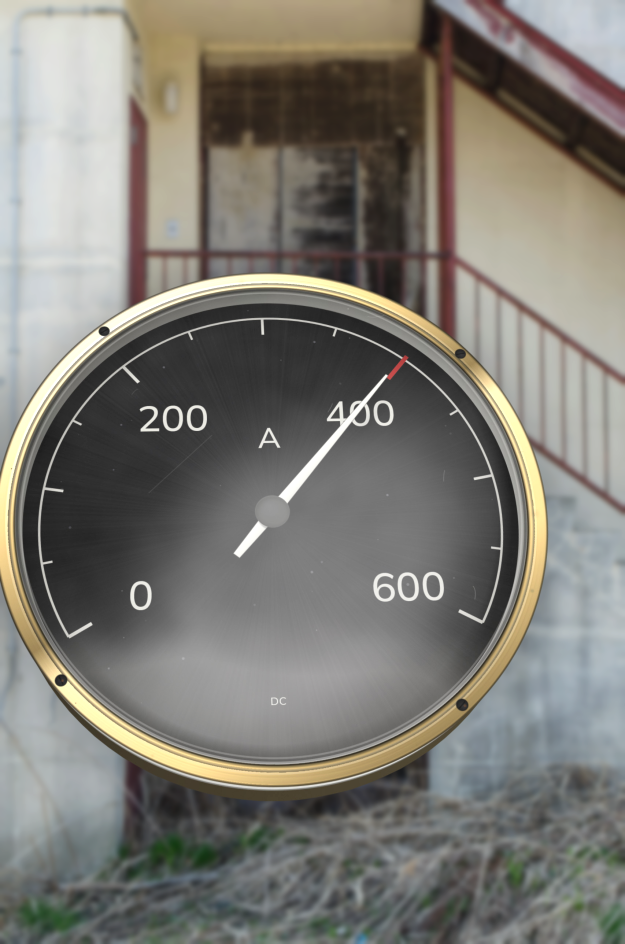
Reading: 400 (A)
